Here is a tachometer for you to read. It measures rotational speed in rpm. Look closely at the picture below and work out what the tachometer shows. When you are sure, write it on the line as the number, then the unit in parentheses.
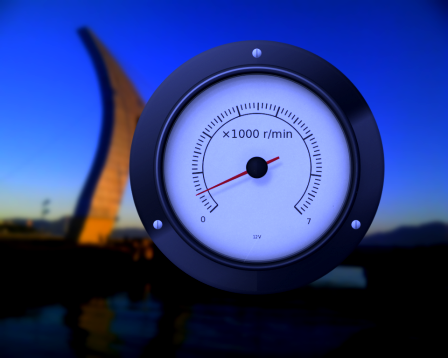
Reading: 500 (rpm)
